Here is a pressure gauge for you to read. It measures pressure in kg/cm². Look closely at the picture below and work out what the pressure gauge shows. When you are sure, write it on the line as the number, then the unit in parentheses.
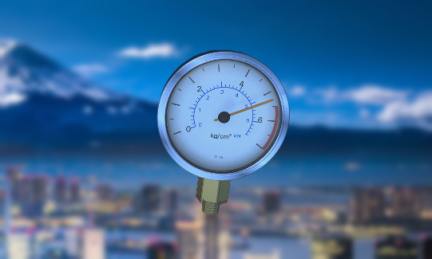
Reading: 5.25 (kg/cm²)
